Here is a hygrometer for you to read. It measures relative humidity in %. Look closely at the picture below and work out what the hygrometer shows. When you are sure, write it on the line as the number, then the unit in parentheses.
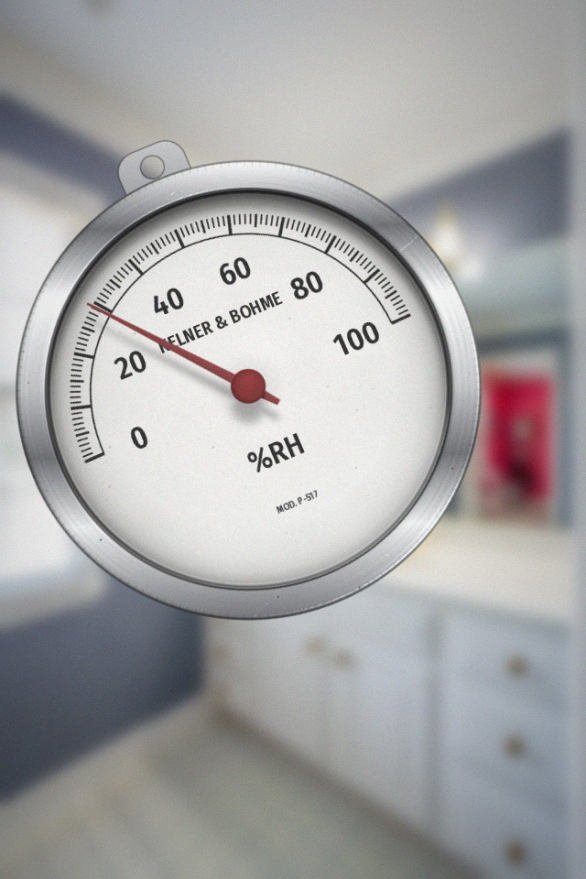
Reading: 29 (%)
